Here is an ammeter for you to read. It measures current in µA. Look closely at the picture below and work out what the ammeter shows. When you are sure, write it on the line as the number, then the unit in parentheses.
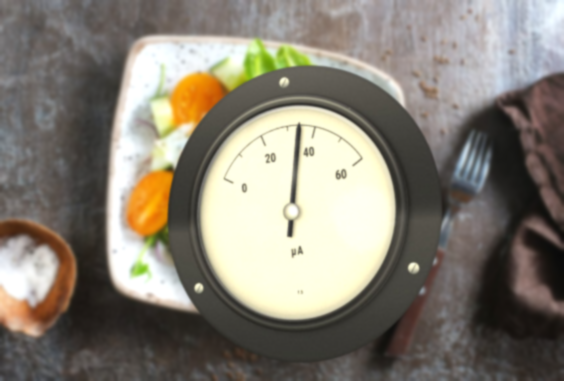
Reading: 35 (µA)
